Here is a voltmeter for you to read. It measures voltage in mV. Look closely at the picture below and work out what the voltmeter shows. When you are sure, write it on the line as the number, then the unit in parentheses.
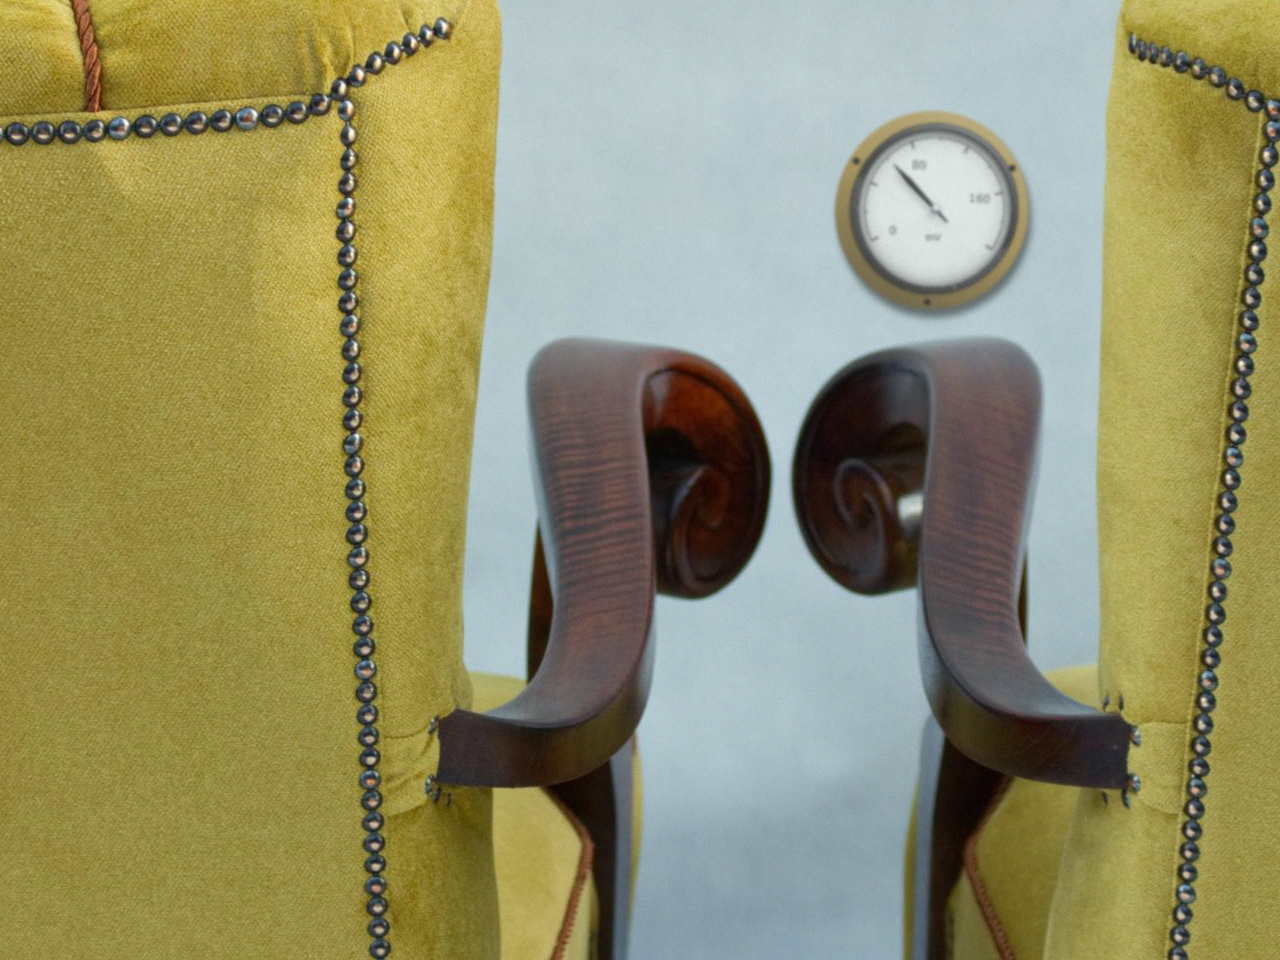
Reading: 60 (mV)
